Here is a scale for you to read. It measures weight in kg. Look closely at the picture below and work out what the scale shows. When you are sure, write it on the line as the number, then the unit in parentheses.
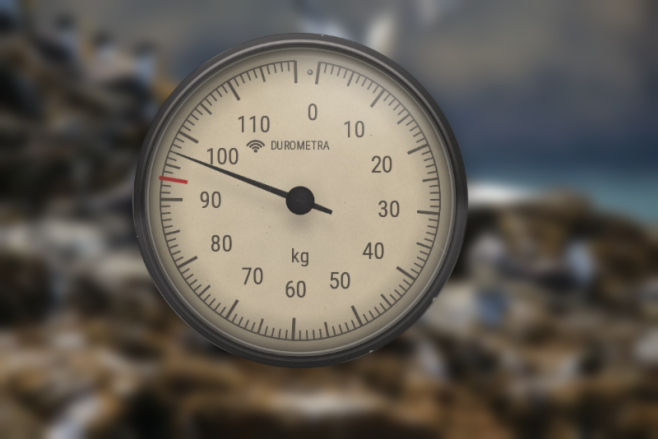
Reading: 97 (kg)
